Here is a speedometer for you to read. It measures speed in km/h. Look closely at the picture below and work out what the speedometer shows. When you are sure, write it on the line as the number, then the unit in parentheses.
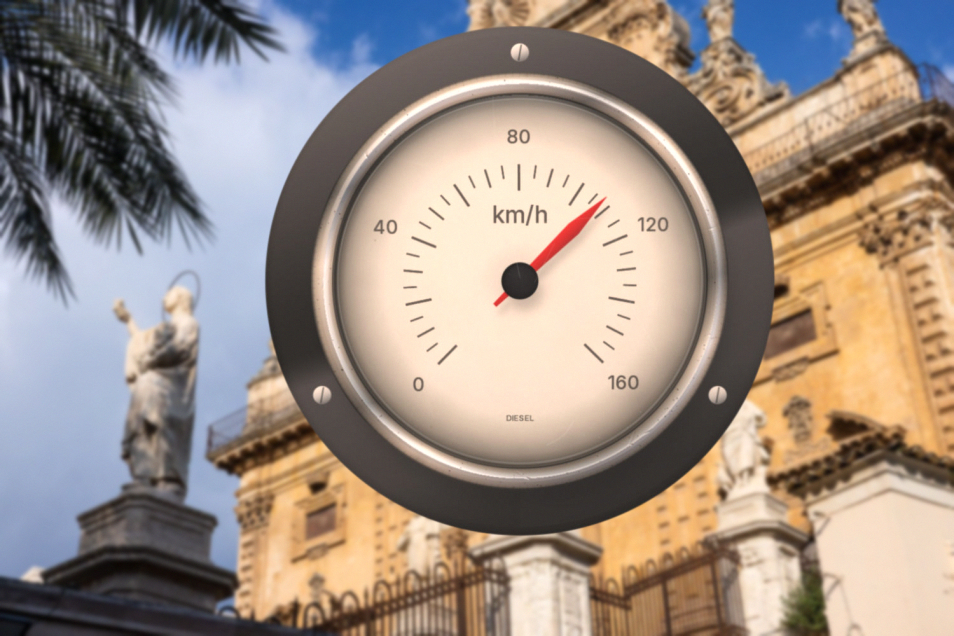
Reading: 107.5 (km/h)
